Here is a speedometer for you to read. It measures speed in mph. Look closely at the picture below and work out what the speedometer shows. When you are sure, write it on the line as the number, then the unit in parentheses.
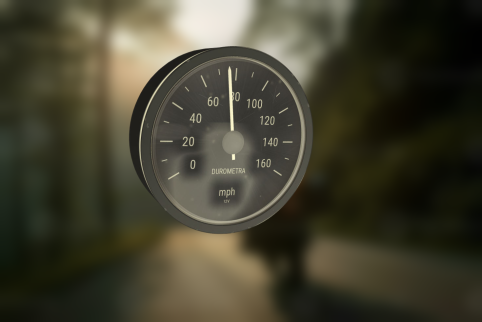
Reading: 75 (mph)
